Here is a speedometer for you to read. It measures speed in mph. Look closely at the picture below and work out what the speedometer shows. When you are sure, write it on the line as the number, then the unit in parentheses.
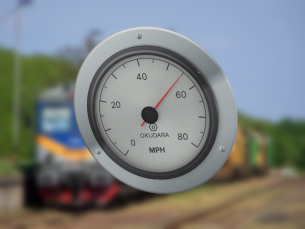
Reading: 55 (mph)
